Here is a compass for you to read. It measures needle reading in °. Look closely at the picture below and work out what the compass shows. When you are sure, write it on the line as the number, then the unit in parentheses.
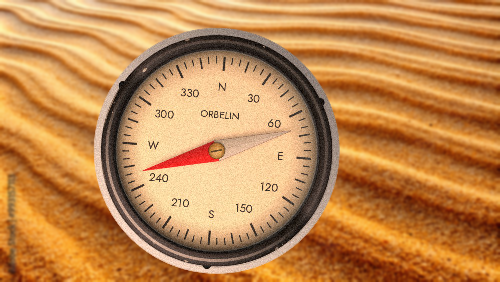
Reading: 250 (°)
